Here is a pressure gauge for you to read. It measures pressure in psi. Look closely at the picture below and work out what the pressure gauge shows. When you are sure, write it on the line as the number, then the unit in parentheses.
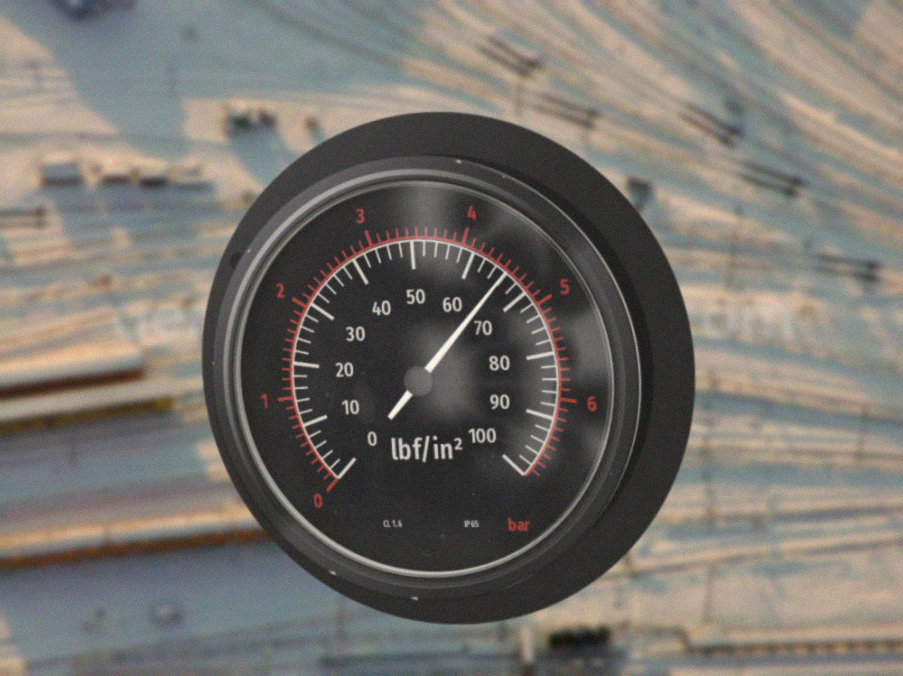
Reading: 66 (psi)
